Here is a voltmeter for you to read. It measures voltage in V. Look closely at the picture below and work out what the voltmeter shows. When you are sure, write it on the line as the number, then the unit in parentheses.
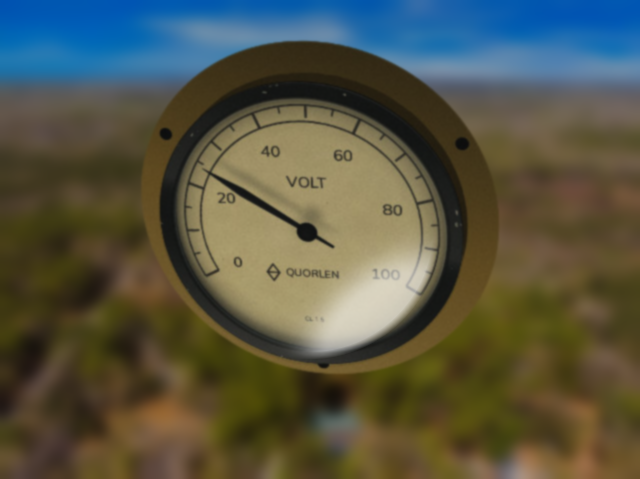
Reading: 25 (V)
